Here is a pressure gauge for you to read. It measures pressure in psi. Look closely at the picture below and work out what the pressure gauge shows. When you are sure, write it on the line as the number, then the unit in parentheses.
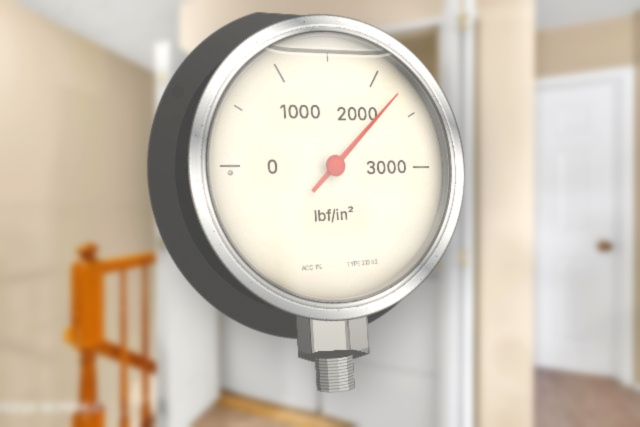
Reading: 2250 (psi)
